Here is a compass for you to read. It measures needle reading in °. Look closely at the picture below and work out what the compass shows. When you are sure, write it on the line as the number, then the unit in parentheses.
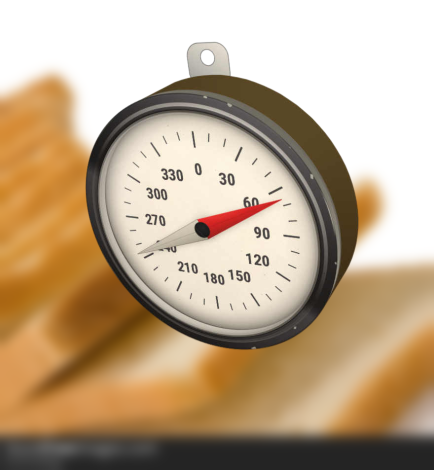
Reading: 65 (°)
